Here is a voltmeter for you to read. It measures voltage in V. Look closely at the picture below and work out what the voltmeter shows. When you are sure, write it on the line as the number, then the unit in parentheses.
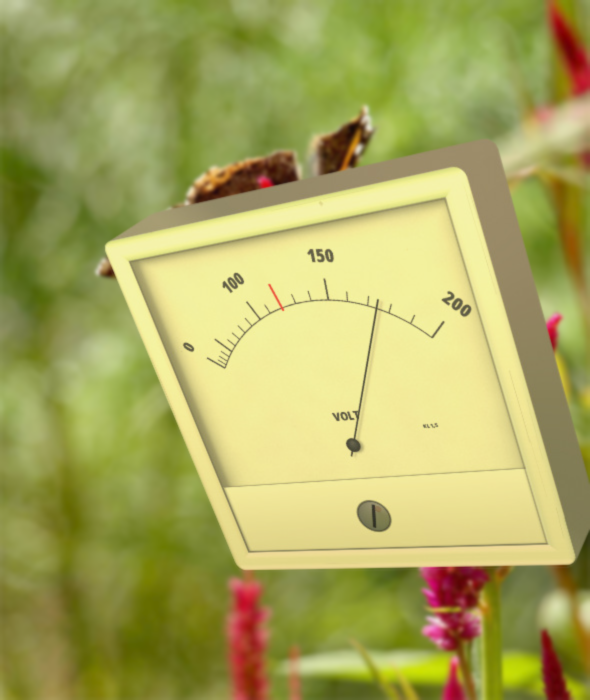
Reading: 175 (V)
